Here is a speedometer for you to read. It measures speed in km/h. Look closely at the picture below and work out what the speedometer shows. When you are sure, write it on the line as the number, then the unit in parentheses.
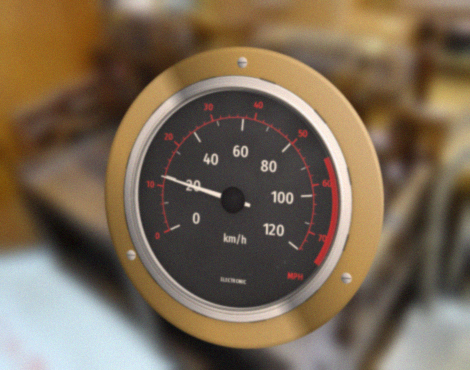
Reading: 20 (km/h)
